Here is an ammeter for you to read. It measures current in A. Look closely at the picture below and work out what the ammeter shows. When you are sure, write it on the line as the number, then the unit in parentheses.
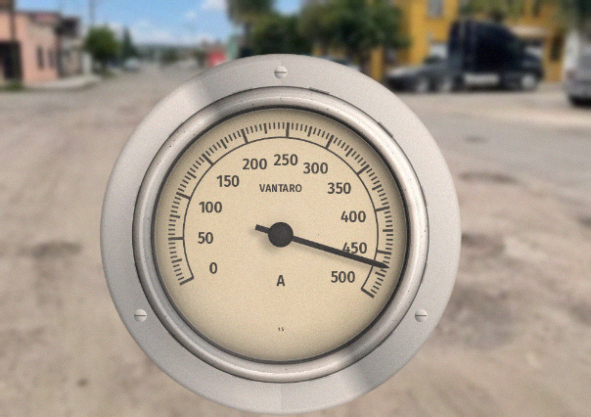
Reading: 465 (A)
